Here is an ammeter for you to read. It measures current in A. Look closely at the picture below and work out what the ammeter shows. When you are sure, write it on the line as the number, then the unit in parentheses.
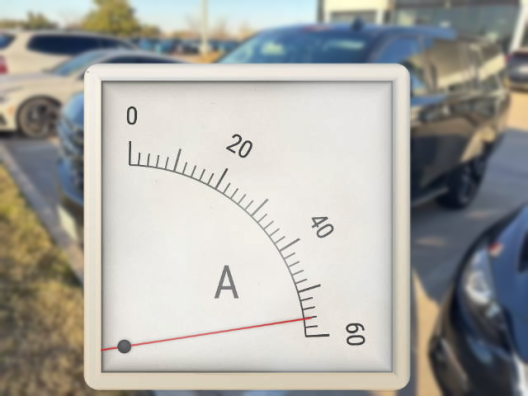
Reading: 56 (A)
